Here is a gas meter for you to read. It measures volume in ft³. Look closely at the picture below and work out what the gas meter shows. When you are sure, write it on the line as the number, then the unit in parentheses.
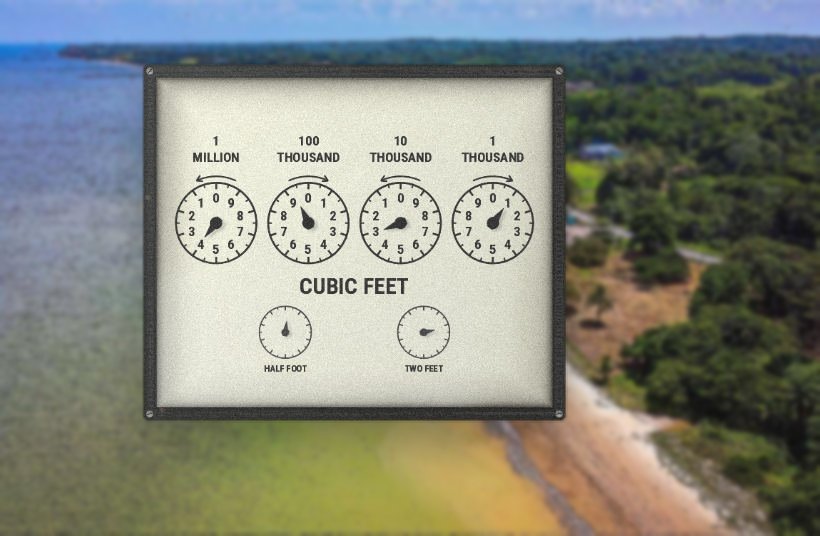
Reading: 393100 (ft³)
